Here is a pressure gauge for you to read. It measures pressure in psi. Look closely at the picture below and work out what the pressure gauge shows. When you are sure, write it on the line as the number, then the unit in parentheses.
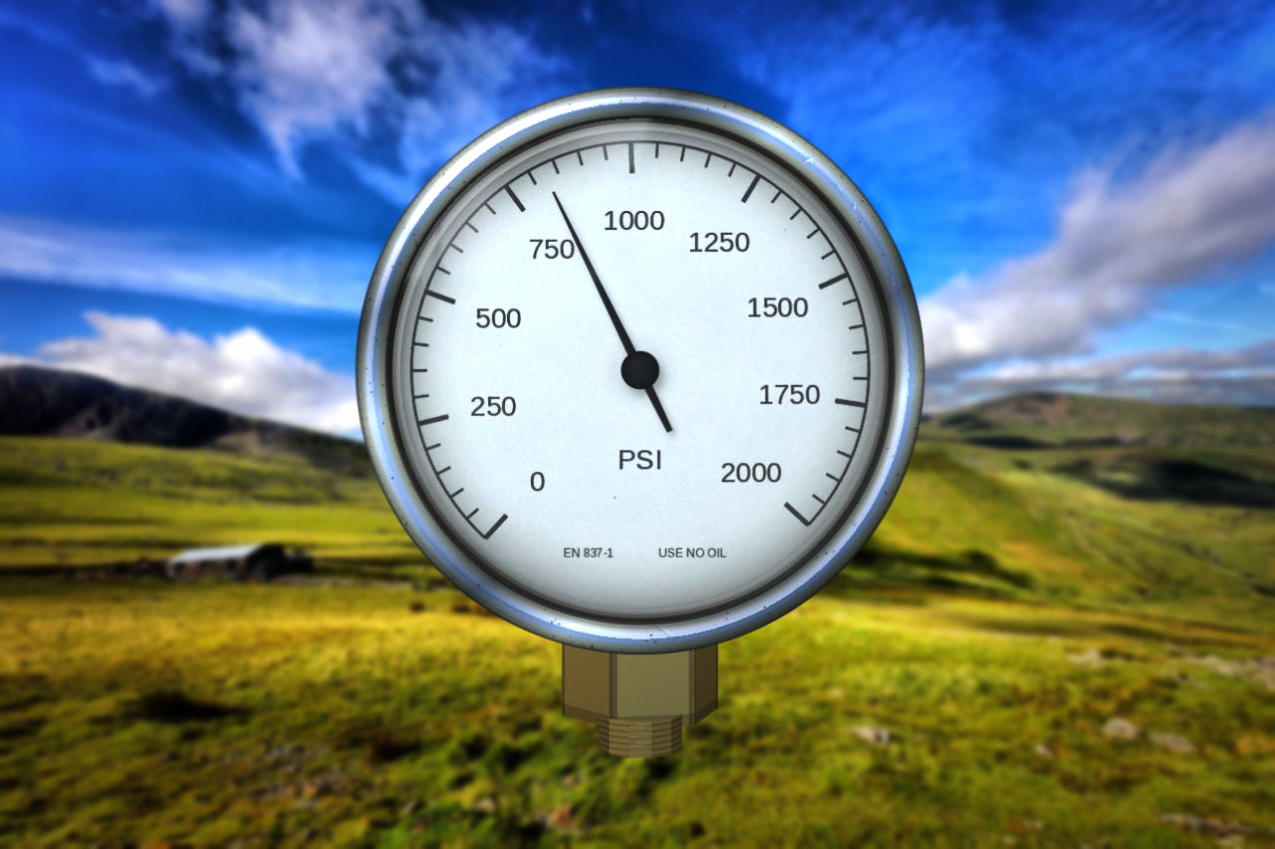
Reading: 825 (psi)
